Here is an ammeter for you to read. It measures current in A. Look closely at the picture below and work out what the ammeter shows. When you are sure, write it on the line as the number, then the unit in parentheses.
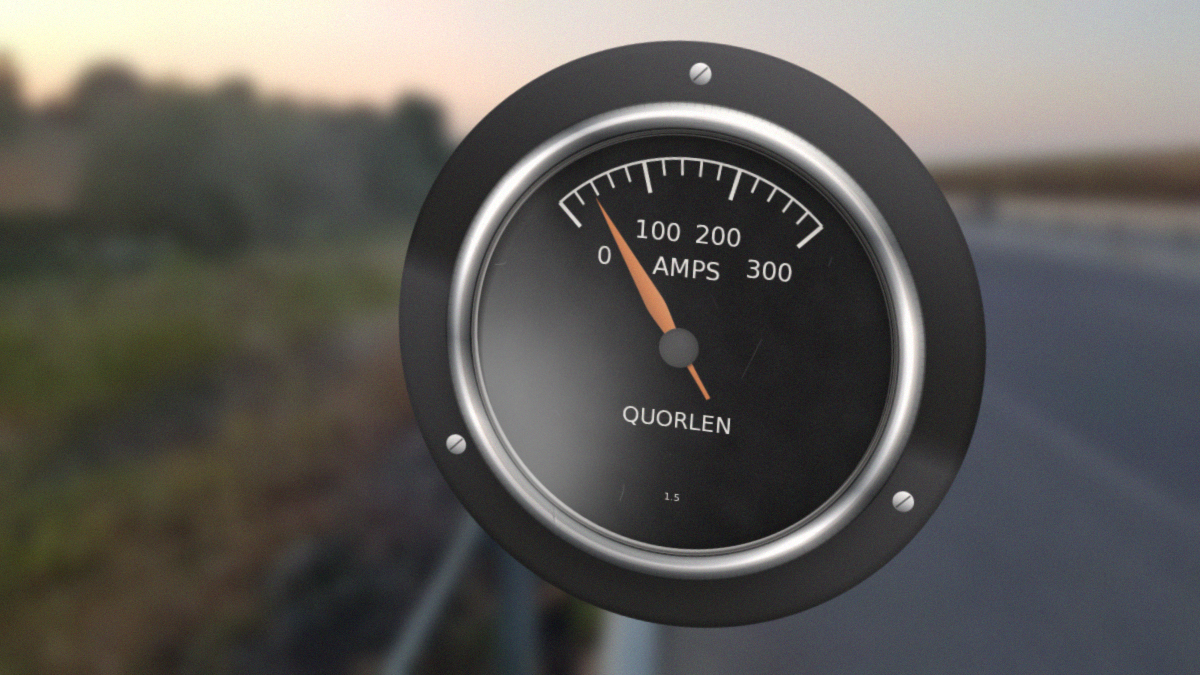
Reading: 40 (A)
